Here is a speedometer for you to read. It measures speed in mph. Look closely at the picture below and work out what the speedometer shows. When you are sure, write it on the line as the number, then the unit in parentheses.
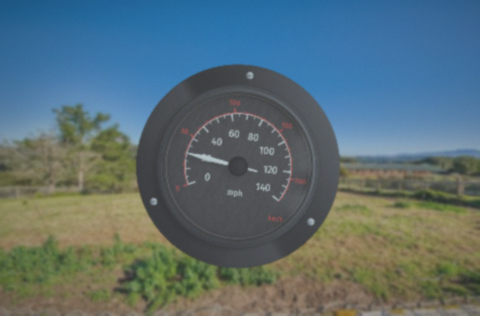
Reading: 20 (mph)
